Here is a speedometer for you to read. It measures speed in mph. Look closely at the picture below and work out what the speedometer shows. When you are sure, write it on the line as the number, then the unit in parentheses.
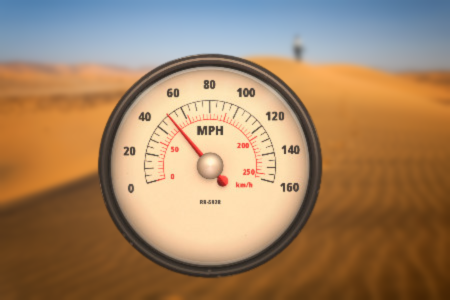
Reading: 50 (mph)
